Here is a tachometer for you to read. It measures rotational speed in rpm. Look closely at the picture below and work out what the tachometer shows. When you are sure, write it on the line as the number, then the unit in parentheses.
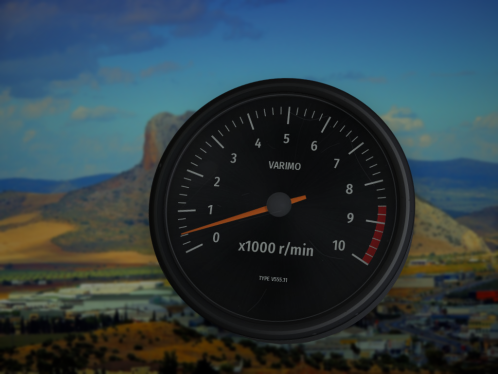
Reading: 400 (rpm)
